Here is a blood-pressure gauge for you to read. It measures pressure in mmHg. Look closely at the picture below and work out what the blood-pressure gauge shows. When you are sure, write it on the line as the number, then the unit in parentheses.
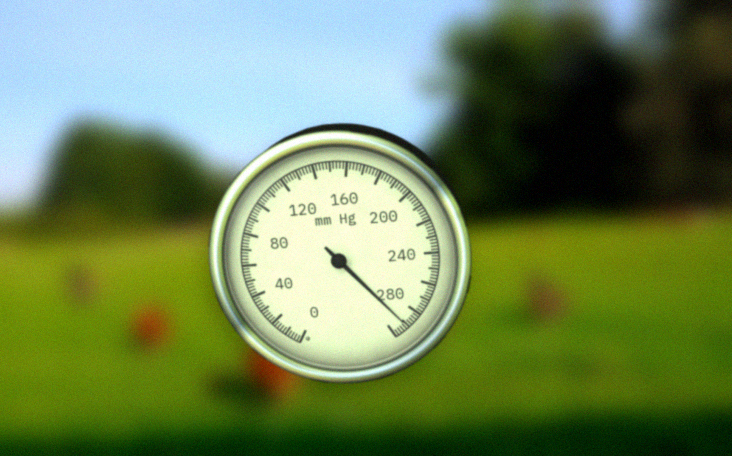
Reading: 290 (mmHg)
